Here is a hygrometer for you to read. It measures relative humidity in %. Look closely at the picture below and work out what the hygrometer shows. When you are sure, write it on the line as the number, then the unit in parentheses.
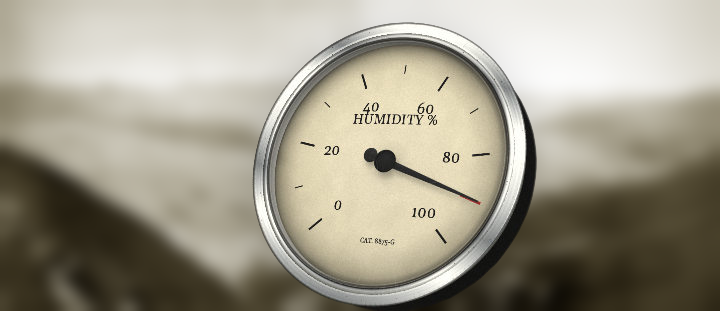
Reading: 90 (%)
